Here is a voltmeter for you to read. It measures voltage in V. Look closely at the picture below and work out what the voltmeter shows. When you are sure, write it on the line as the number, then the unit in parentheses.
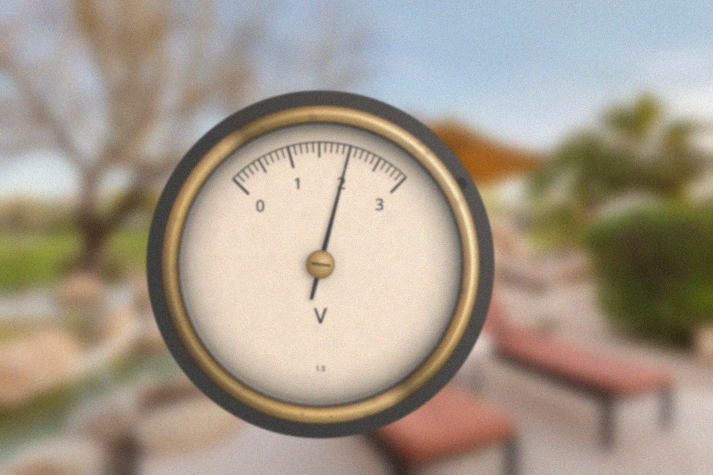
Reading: 2 (V)
